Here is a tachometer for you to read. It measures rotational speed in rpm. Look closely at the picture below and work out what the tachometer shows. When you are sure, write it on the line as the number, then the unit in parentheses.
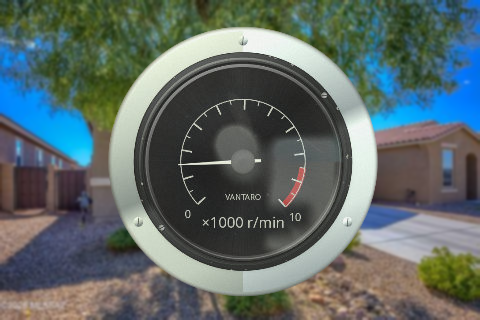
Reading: 1500 (rpm)
